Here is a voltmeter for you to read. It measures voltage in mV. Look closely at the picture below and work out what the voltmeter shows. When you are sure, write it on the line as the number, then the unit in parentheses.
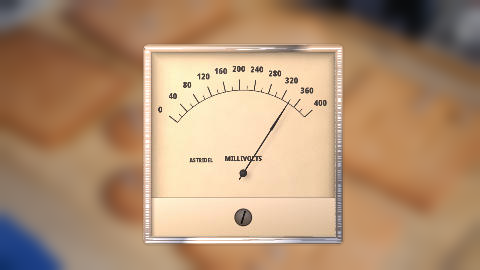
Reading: 340 (mV)
